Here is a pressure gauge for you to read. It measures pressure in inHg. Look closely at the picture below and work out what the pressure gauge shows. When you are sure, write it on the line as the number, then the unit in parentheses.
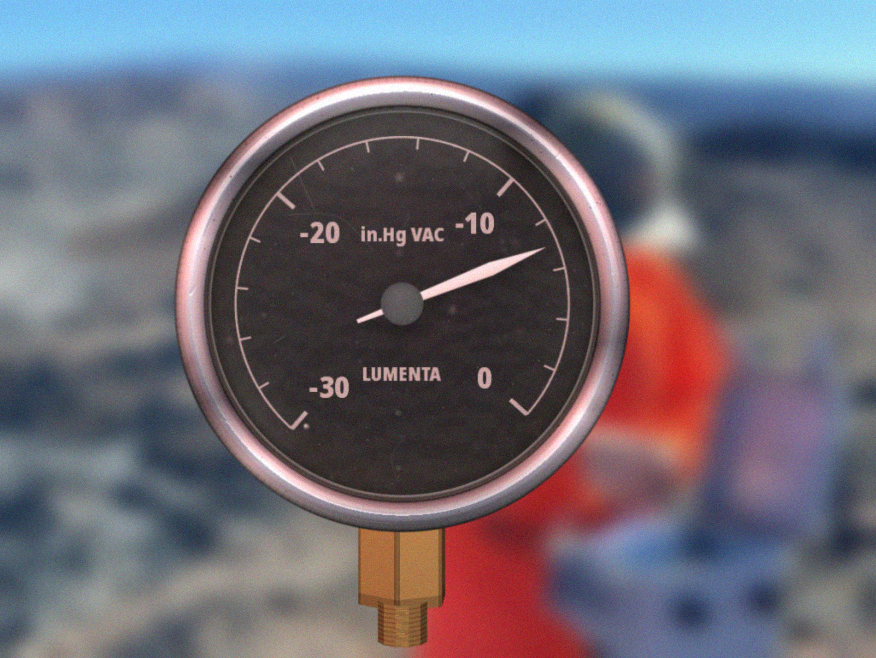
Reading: -7 (inHg)
